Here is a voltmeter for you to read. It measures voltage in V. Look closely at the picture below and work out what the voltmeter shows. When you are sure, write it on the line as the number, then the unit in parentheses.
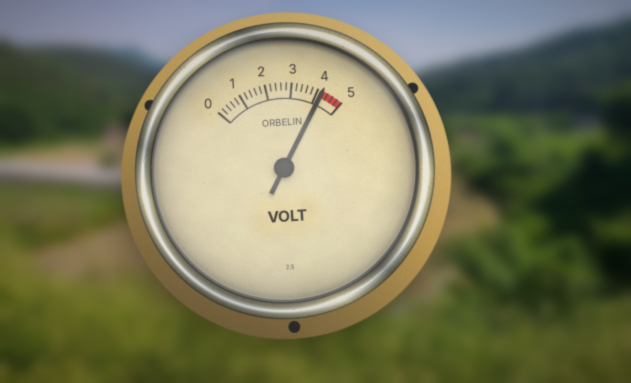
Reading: 4.2 (V)
